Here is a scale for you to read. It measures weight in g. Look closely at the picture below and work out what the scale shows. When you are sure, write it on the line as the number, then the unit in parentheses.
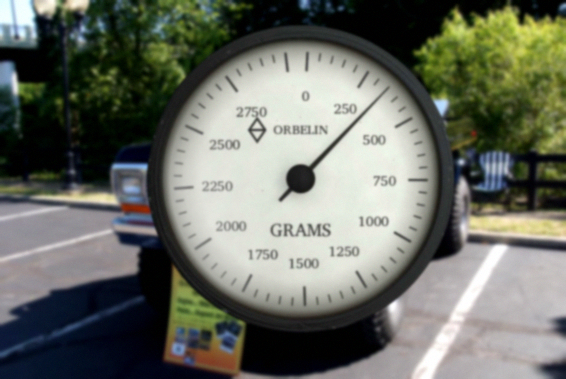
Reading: 350 (g)
